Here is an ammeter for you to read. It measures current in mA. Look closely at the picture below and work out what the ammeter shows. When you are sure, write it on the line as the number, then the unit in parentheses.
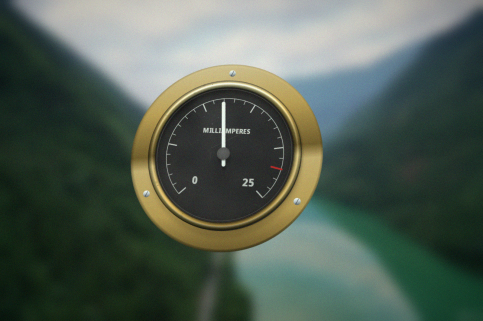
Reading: 12 (mA)
